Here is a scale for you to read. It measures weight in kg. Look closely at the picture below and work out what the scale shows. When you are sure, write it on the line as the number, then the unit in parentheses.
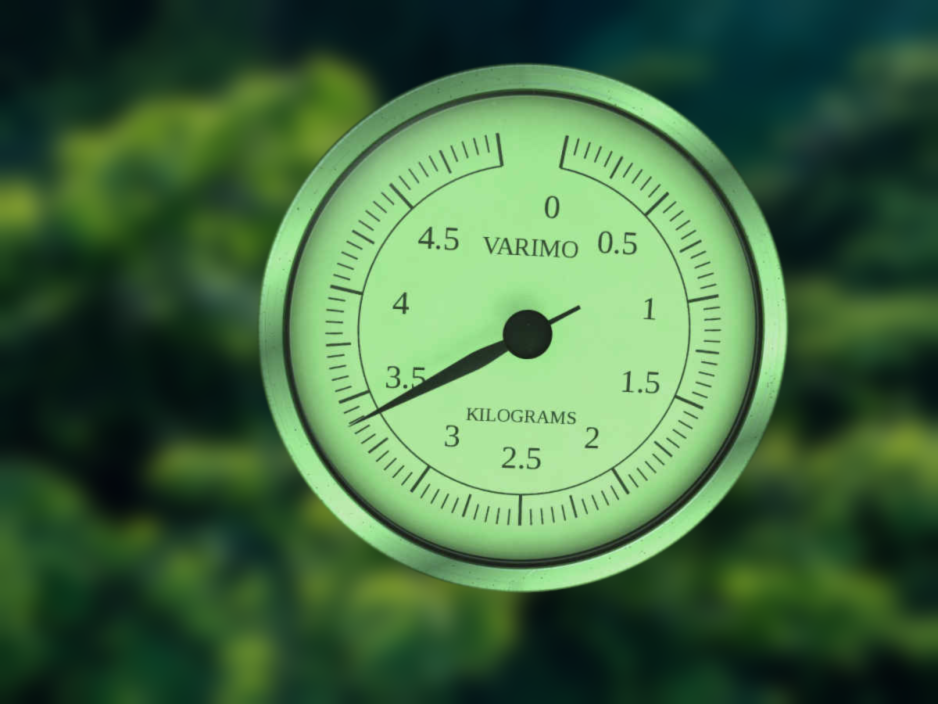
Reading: 3.4 (kg)
